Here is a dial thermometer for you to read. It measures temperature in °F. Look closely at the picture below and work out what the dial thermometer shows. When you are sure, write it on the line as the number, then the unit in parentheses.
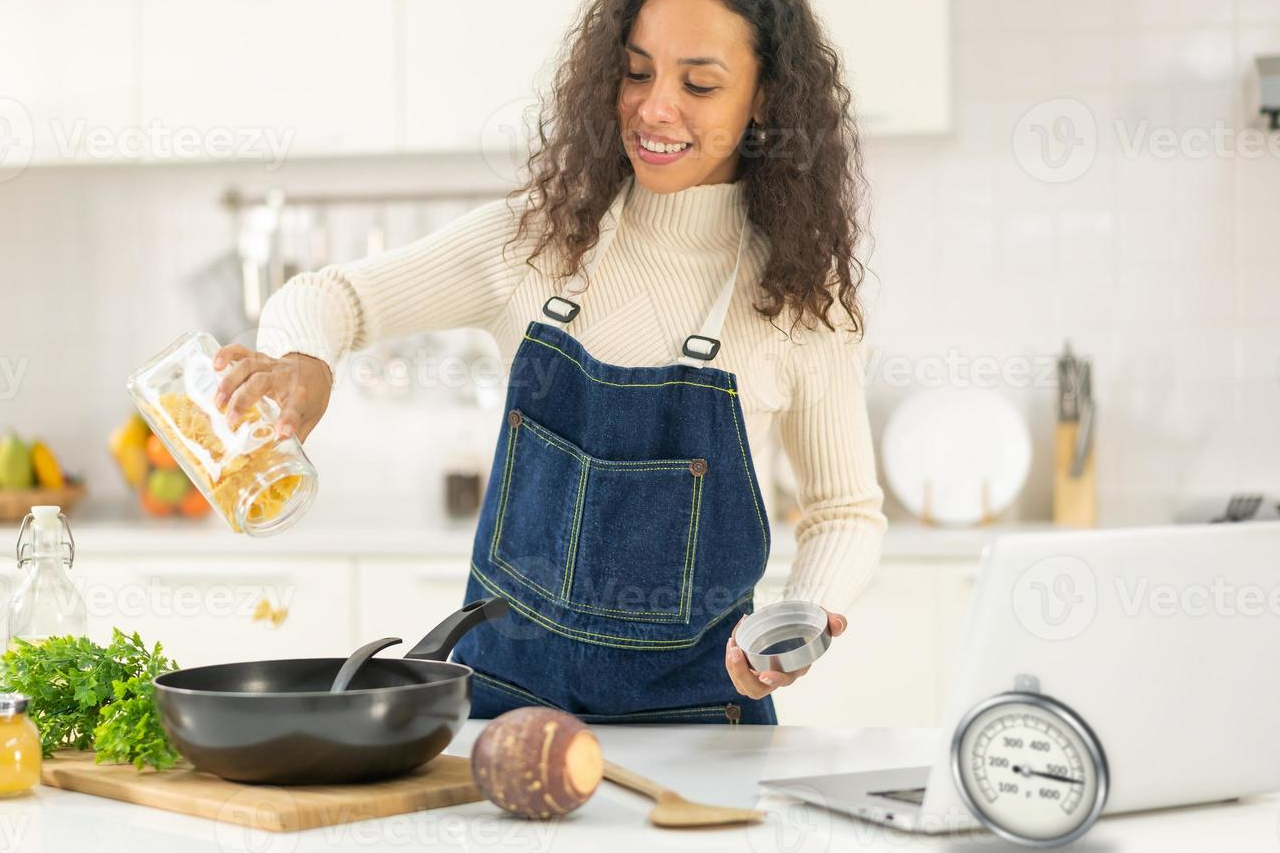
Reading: 525 (°F)
